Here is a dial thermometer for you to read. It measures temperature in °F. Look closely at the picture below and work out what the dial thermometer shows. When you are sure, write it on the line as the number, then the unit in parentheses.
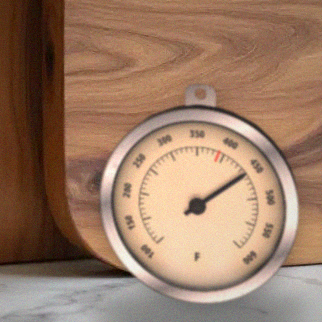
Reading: 450 (°F)
